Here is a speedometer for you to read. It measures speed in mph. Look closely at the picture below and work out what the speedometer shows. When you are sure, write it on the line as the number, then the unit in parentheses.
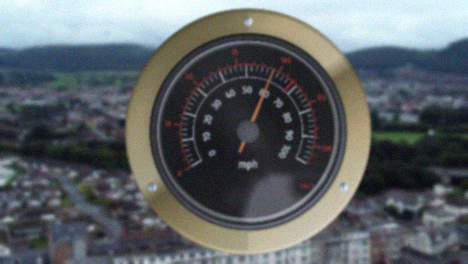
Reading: 60 (mph)
